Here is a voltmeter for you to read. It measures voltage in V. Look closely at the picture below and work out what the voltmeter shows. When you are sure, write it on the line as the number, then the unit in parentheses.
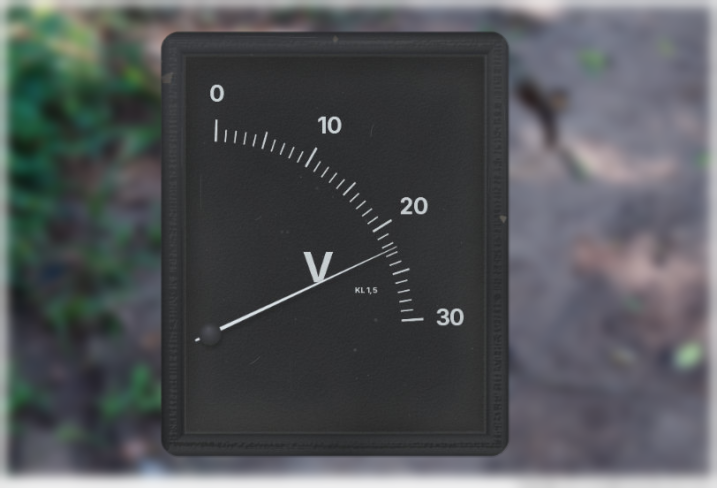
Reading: 22.5 (V)
